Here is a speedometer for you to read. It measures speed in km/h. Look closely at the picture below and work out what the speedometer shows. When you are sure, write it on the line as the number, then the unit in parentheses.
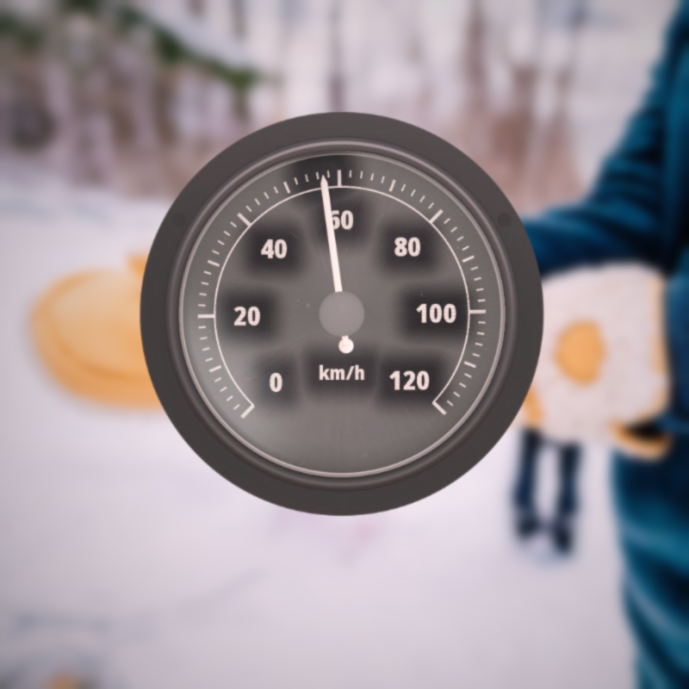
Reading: 57 (km/h)
